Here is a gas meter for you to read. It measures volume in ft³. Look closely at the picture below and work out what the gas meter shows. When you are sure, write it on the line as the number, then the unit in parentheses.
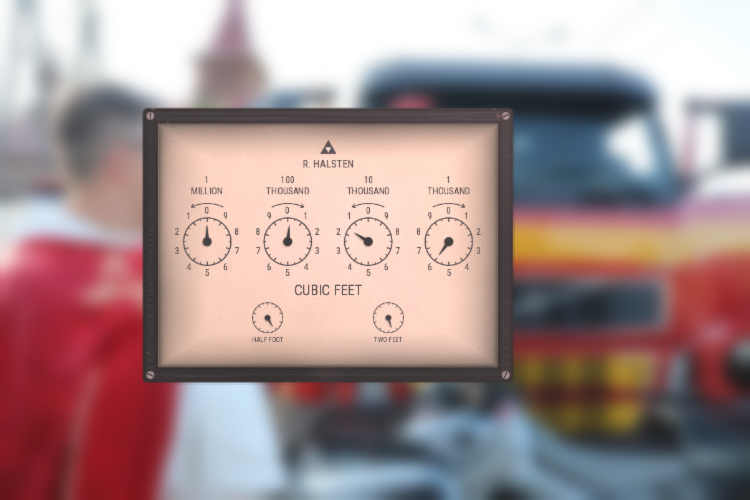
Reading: 1600 (ft³)
